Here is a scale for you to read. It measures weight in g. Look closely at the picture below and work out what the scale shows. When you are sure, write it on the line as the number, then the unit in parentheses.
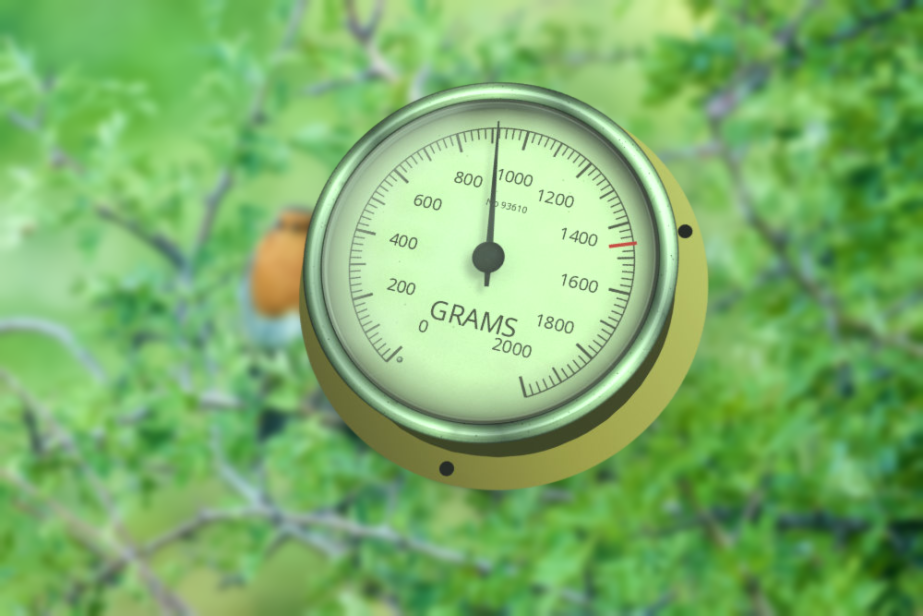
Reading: 920 (g)
